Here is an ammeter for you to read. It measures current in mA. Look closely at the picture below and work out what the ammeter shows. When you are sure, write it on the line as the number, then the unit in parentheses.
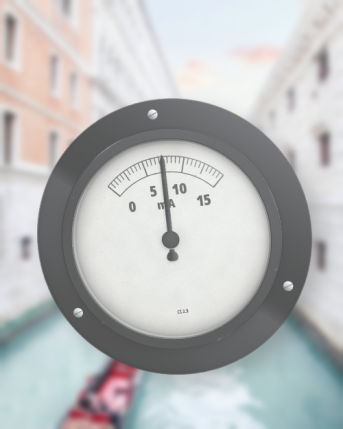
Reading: 7.5 (mA)
